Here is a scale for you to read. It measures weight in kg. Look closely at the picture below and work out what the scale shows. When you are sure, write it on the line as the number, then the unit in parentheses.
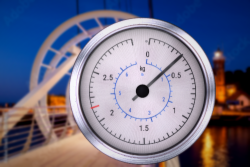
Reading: 0.35 (kg)
